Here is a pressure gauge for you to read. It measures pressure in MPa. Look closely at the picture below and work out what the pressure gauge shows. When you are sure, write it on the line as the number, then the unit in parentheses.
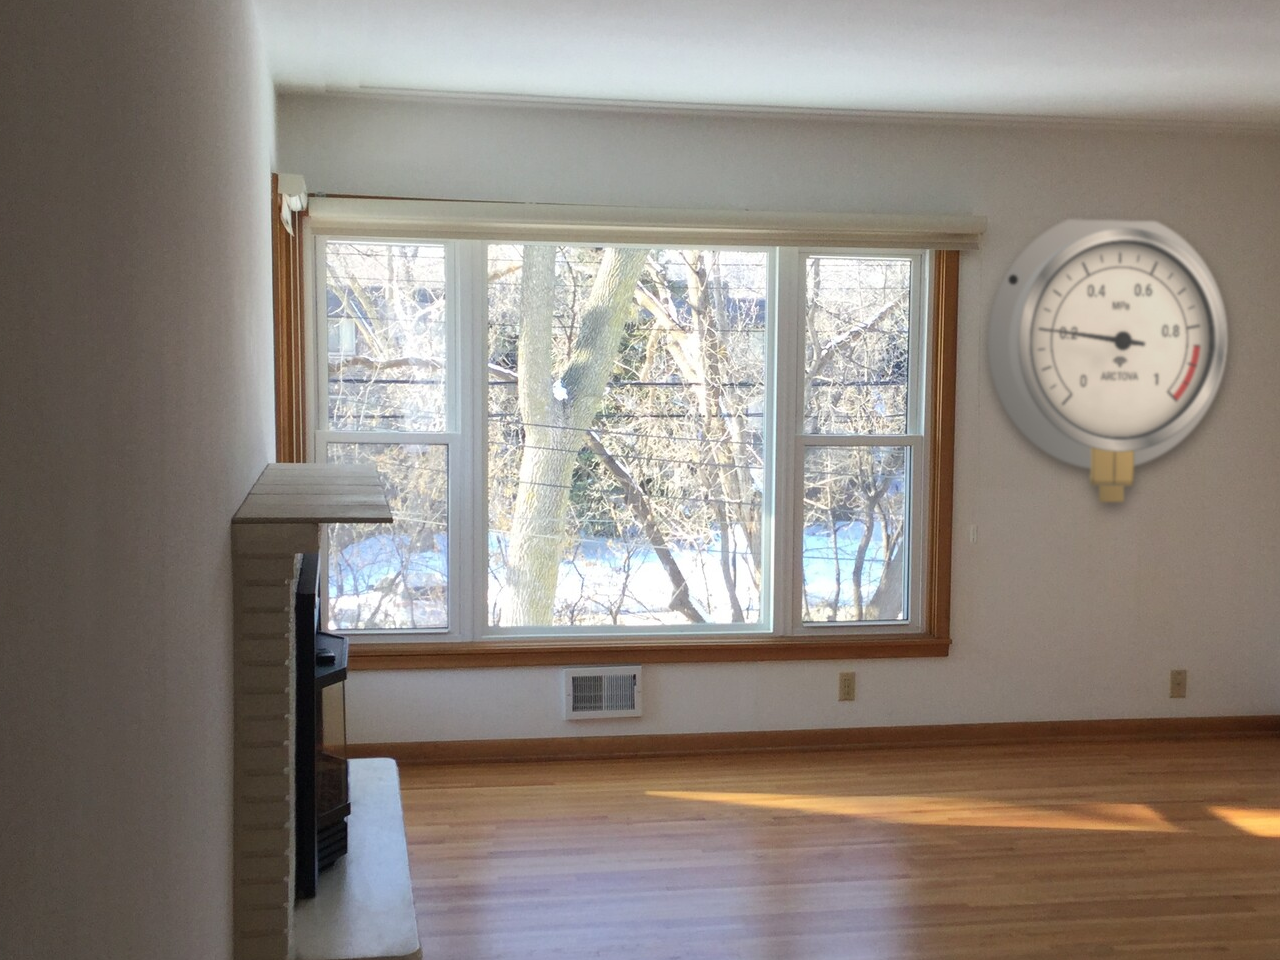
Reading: 0.2 (MPa)
